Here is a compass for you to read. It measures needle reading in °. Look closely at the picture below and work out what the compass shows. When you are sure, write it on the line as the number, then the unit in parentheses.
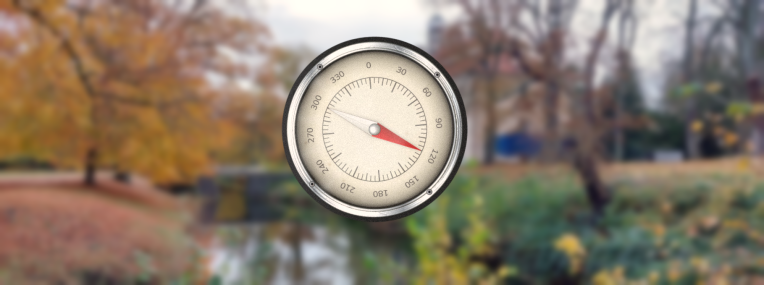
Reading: 120 (°)
